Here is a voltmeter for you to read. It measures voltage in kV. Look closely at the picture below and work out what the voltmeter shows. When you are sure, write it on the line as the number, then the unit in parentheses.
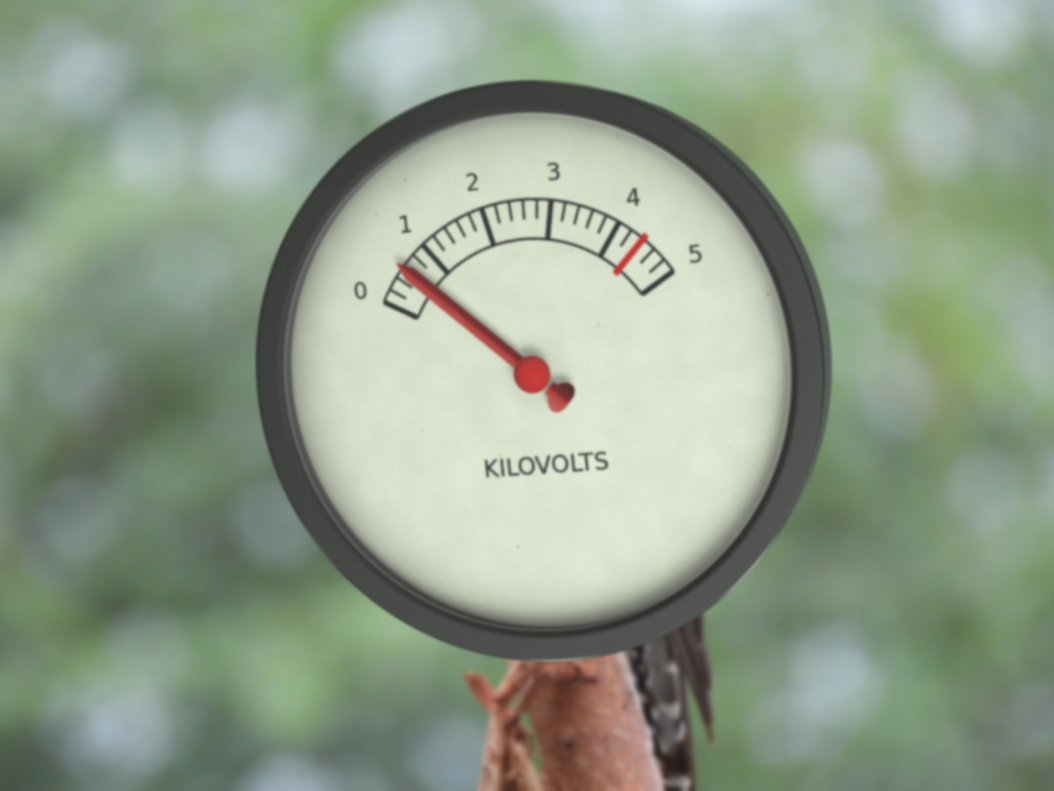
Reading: 0.6 (kV)
